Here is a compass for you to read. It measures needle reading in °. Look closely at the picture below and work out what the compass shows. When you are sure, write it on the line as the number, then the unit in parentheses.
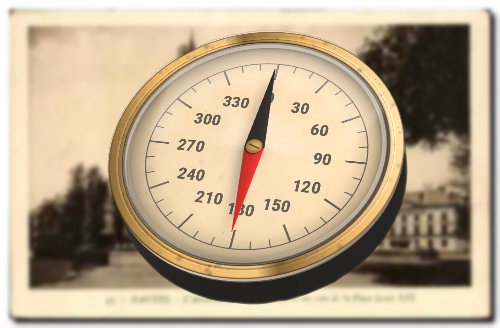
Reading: 180 (°)
